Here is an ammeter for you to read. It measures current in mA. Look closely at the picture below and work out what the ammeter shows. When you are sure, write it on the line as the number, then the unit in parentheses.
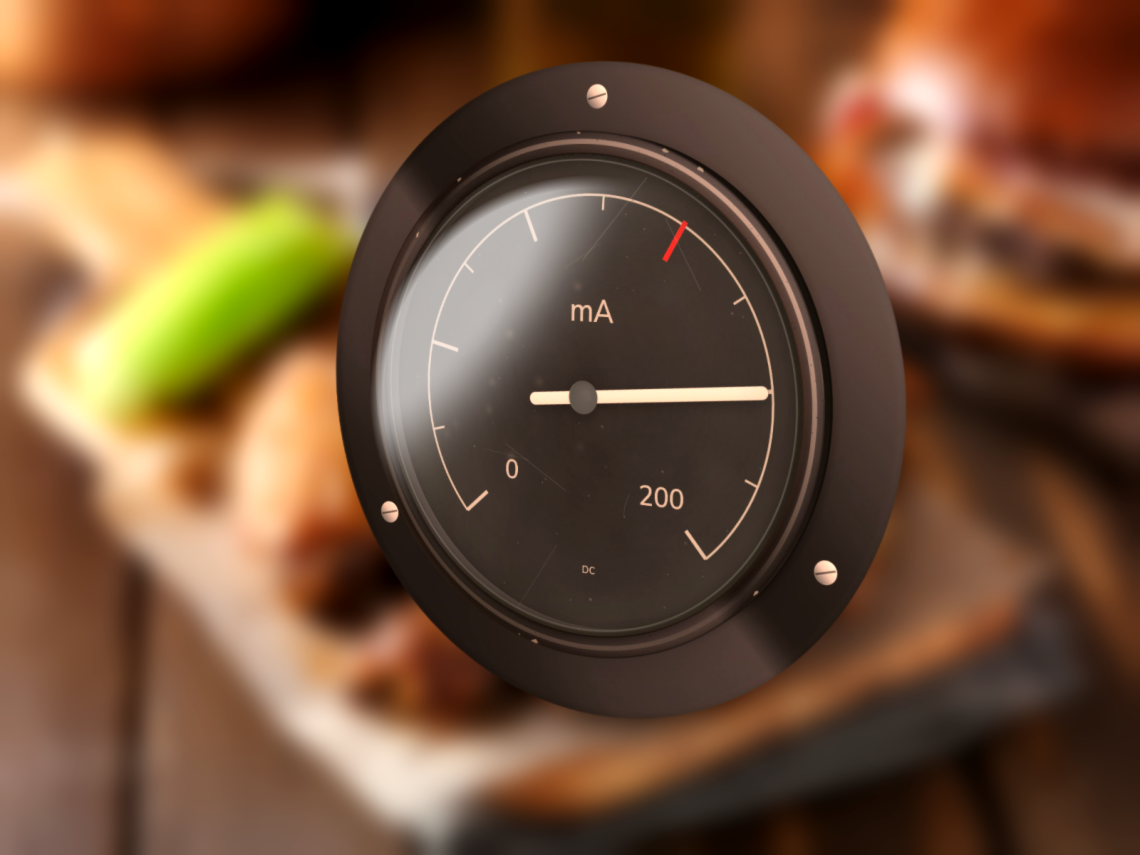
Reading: 160 (mA)
